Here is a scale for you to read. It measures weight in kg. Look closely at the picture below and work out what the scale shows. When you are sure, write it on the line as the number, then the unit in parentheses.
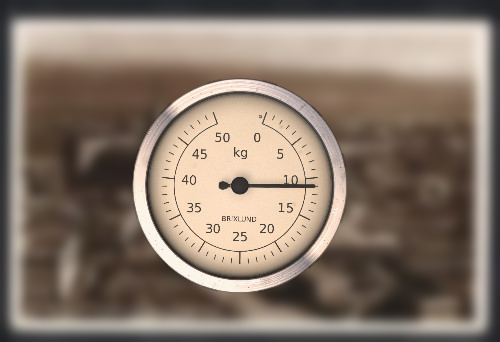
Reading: 11 (kg)
